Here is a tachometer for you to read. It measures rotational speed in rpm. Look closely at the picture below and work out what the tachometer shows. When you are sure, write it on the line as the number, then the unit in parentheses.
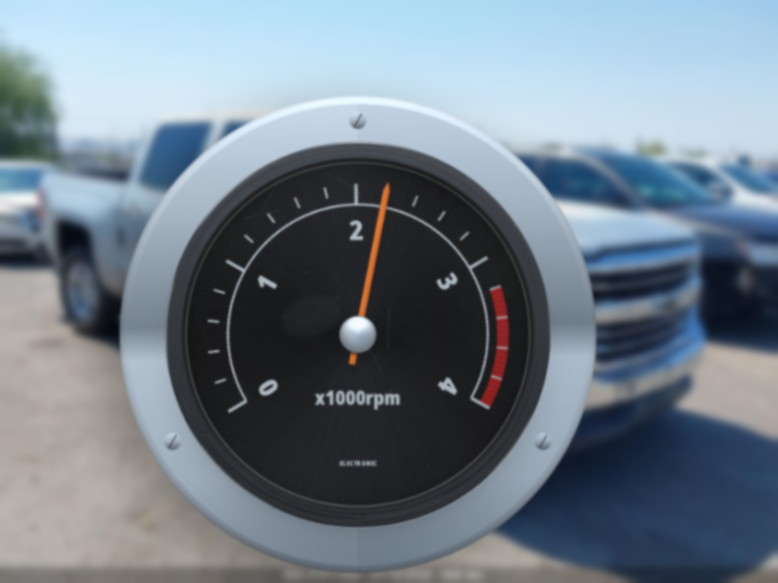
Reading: 2200 (rpm)
